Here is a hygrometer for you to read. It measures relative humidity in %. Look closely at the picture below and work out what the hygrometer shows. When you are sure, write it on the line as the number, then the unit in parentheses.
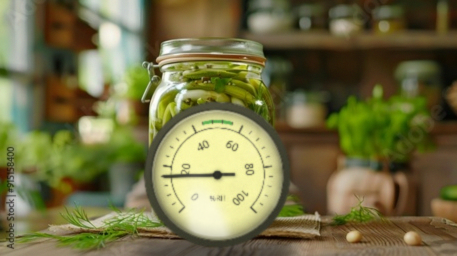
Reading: 16 (%)
